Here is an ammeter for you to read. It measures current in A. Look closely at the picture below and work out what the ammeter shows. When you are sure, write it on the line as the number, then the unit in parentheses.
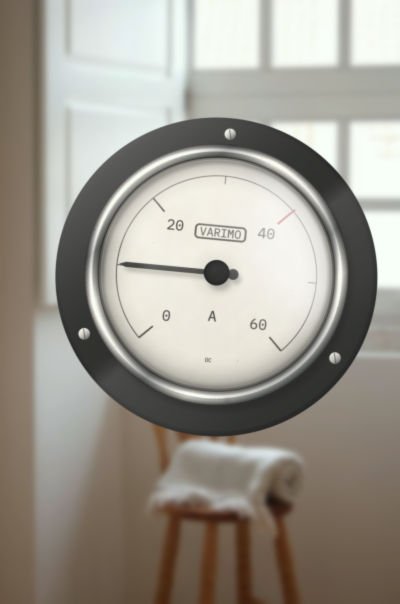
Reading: 10 (A)
